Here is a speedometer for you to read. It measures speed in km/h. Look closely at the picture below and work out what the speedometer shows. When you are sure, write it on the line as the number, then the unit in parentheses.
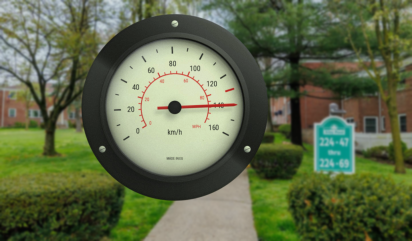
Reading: 140 (km/h)
